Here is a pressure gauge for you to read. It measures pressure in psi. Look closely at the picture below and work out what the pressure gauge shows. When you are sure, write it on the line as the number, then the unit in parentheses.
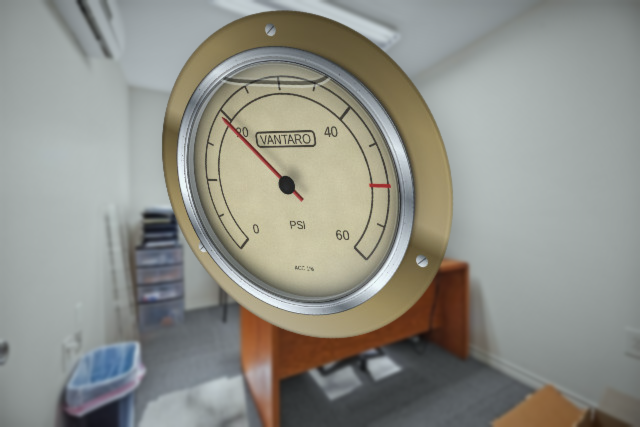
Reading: 20 (psi)
